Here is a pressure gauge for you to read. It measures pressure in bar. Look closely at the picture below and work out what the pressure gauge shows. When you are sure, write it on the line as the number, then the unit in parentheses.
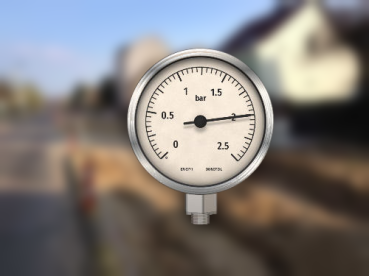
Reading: 2 (bar)
